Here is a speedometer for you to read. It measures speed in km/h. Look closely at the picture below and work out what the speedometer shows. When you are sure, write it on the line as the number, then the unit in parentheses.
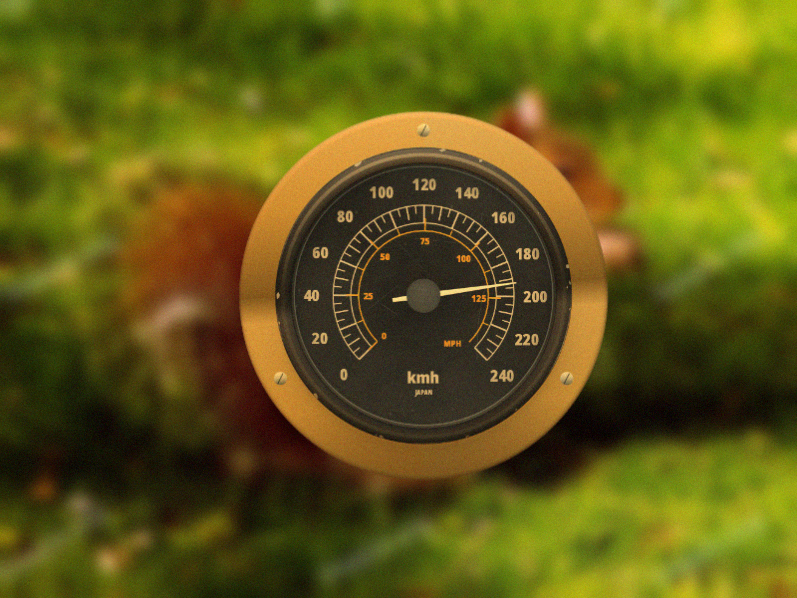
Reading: 192.5 (km/h)
